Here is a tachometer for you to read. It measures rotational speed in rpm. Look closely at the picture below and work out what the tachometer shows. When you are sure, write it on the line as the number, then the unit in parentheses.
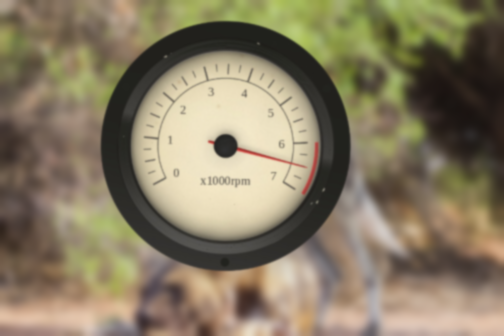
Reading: 6500 (rpm)
